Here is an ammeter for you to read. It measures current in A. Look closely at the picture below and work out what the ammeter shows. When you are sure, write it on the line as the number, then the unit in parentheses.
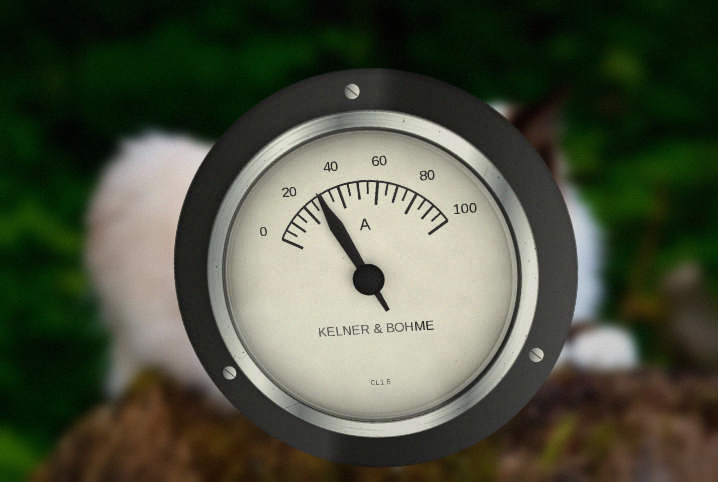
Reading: 30 (A)
